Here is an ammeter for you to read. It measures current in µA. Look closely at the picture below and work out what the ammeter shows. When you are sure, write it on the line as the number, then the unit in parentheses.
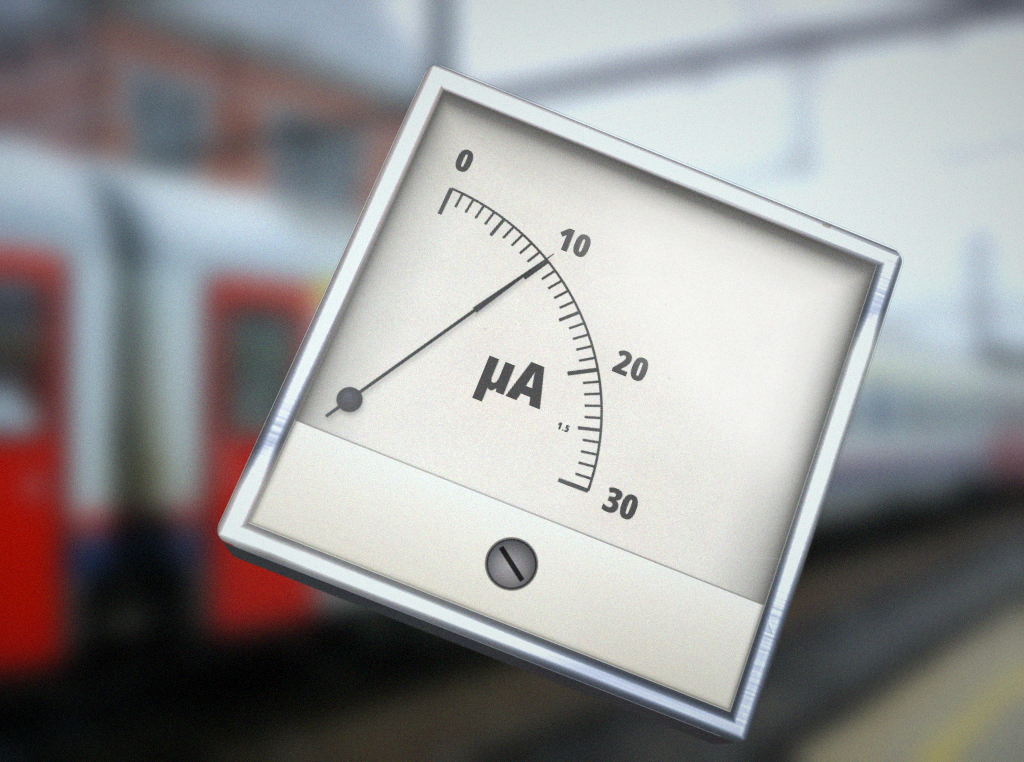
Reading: 10 (µA)
